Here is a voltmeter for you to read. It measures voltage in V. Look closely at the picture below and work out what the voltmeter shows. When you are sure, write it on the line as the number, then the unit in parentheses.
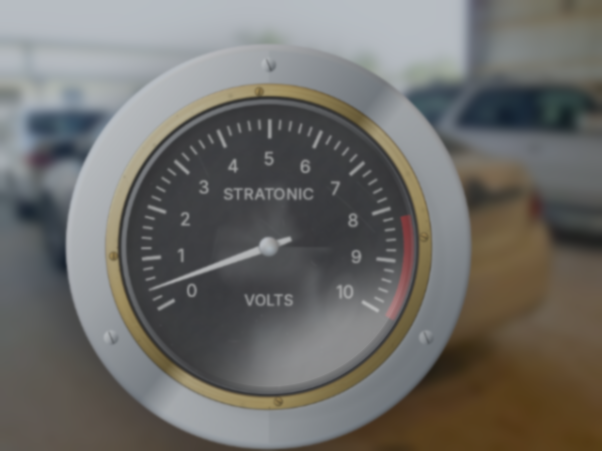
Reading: 0.4 (V)
